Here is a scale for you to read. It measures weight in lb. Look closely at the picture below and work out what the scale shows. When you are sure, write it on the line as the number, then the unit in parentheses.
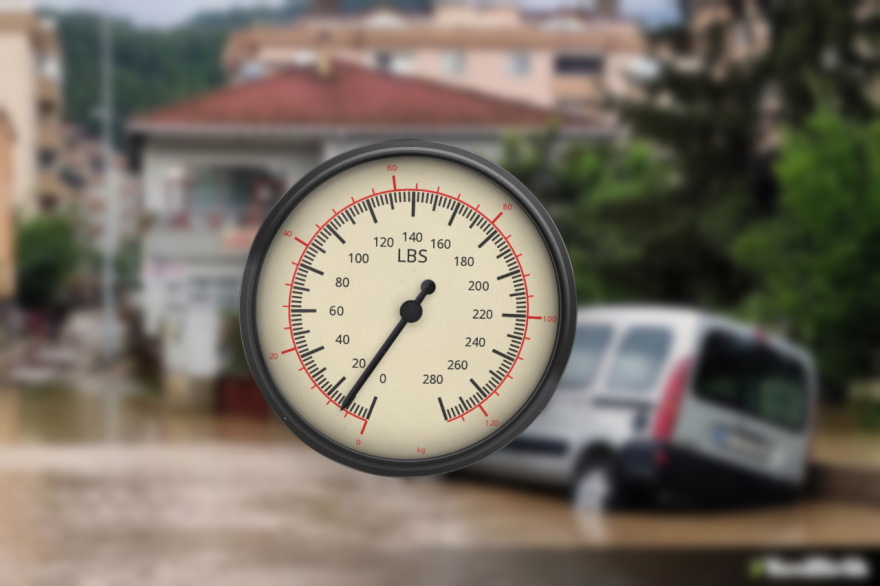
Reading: 12 (lb)
